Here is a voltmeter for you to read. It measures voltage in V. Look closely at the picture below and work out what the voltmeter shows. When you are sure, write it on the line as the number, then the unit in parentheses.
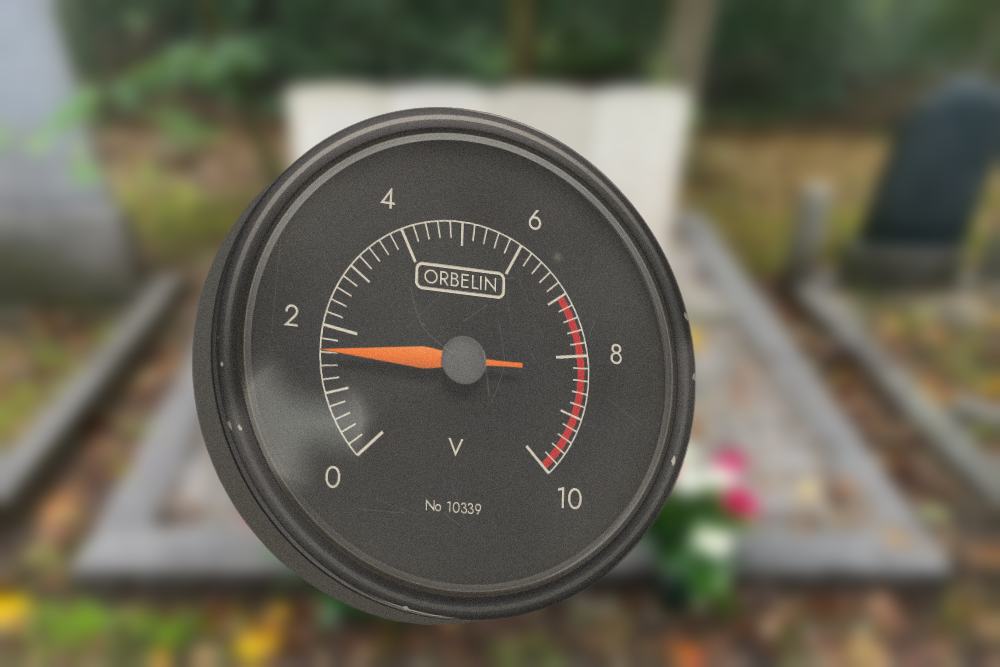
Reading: 1.6 (V)
